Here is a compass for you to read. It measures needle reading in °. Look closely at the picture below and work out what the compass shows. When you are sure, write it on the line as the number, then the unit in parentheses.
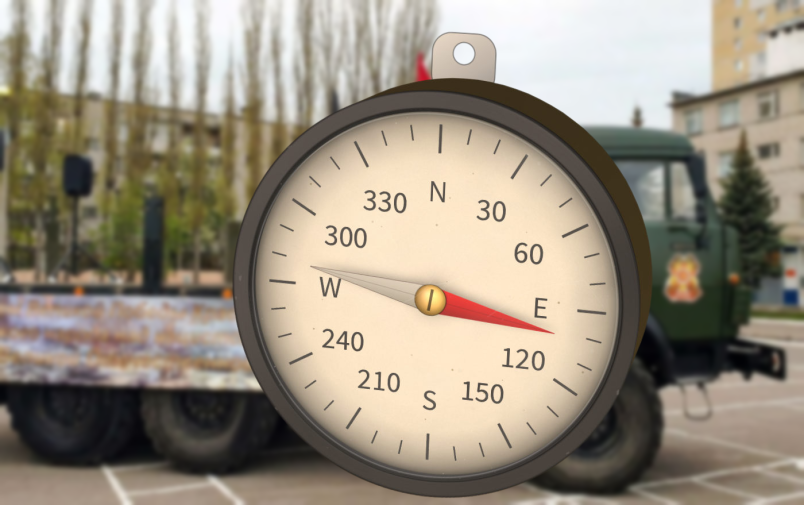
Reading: 100 (°)
